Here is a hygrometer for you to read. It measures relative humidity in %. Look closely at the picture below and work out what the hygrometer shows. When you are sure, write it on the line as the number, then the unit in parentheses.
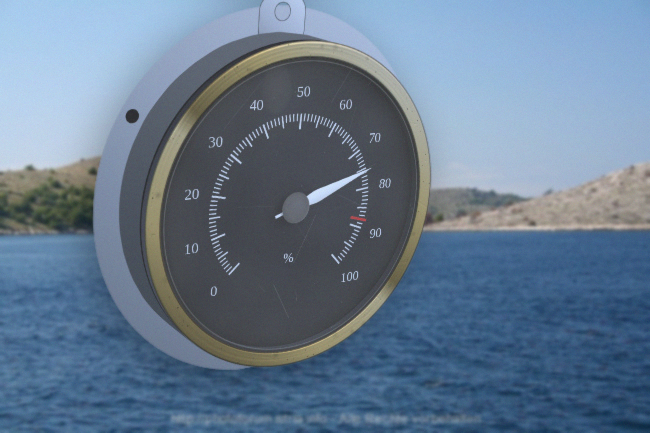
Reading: 75 (%)
